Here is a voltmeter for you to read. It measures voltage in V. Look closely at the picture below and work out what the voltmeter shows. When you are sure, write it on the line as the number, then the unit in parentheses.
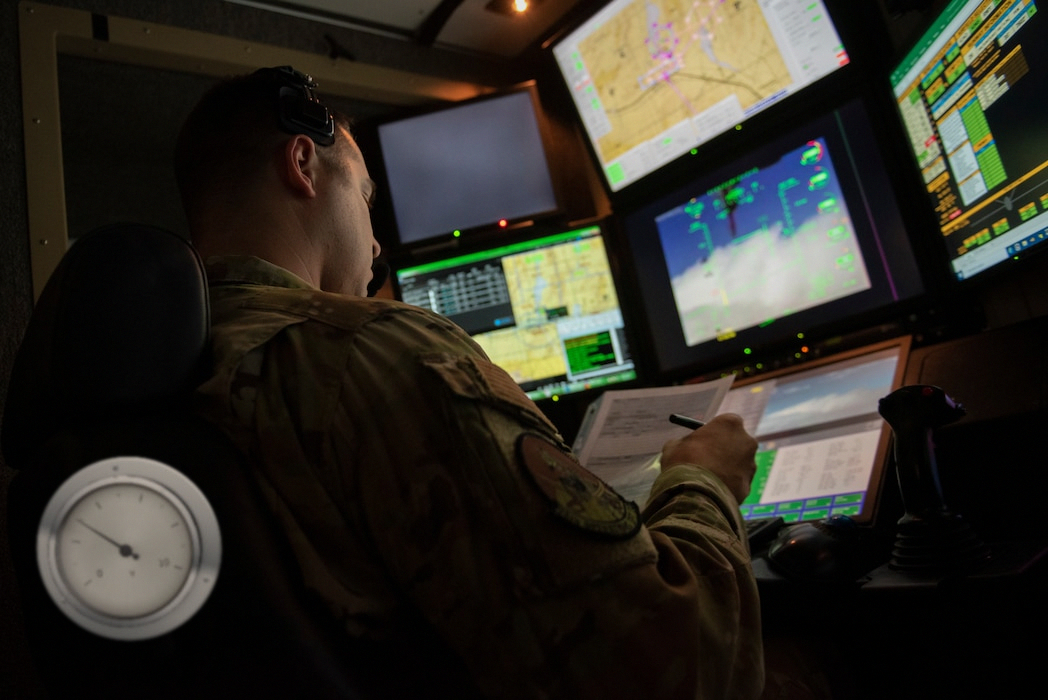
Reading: 3 (V)
